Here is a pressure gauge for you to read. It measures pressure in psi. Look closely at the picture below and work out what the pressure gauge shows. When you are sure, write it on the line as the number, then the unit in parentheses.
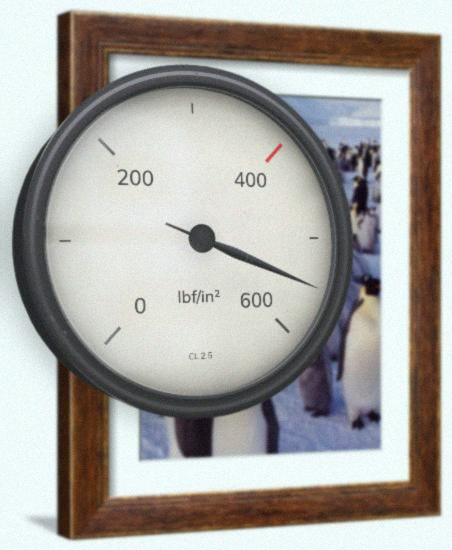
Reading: 550 (psi)
